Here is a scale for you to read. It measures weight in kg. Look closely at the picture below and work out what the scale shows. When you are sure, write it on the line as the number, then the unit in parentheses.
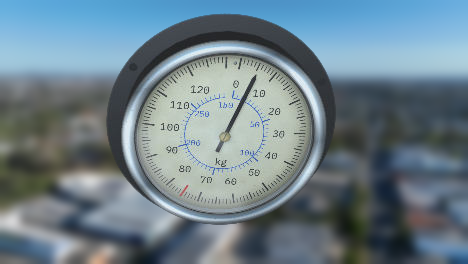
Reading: 5 (kg)
